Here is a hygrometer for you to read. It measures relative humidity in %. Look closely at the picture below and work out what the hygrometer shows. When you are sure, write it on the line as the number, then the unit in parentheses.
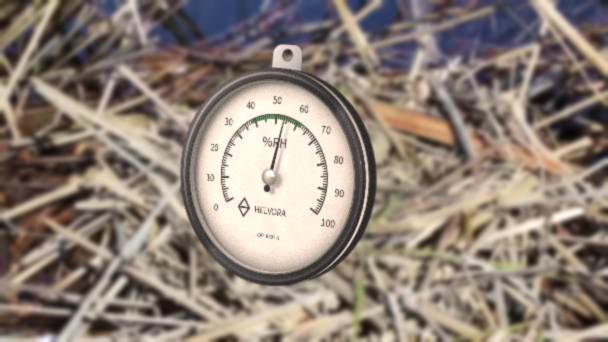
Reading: 55 (%)
